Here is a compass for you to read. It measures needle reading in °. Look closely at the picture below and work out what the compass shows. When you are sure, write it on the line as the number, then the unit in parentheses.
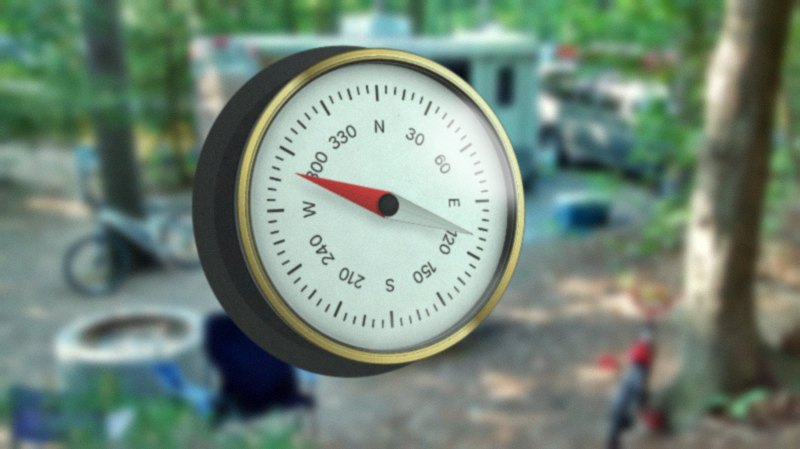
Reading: 290 (°)
